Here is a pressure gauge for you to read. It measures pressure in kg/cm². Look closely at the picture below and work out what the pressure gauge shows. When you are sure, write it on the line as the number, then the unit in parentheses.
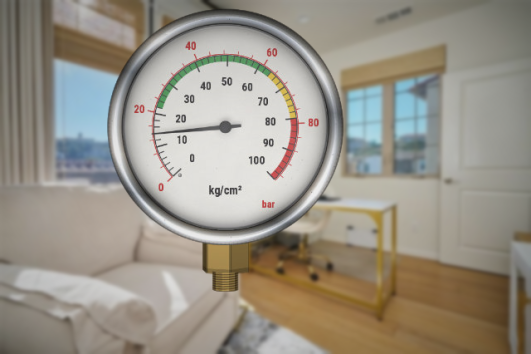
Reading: 14 (kg/cm²)
